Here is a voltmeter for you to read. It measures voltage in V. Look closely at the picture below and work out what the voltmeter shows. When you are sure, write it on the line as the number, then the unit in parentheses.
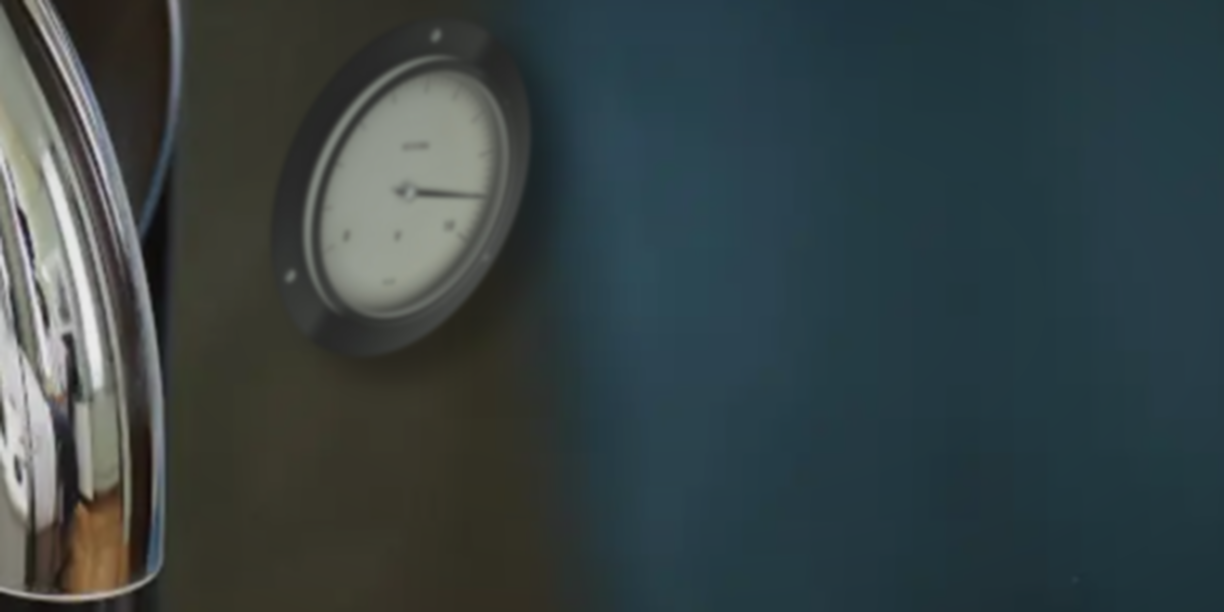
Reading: 9 (V)
